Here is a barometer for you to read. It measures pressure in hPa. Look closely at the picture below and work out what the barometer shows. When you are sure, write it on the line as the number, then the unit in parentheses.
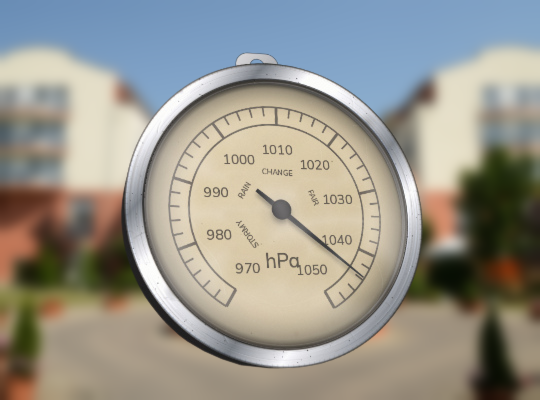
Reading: 1044 (hPa)
